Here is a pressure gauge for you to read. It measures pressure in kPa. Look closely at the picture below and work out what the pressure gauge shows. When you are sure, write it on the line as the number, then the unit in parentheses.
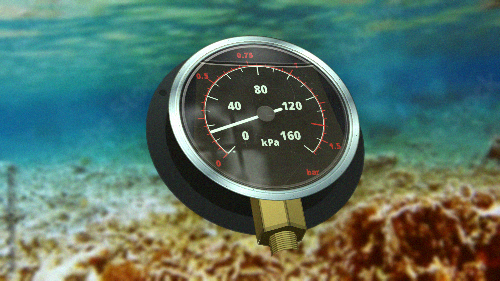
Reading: 15 (kPa)
